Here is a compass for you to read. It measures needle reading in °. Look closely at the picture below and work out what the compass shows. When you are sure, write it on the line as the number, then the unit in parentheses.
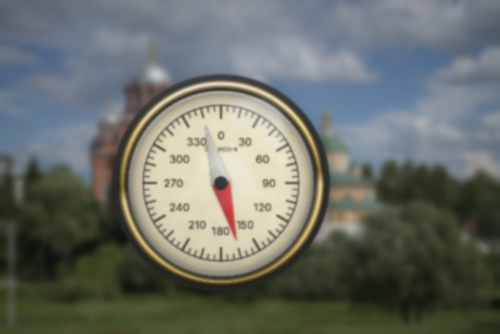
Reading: 165 (°)
